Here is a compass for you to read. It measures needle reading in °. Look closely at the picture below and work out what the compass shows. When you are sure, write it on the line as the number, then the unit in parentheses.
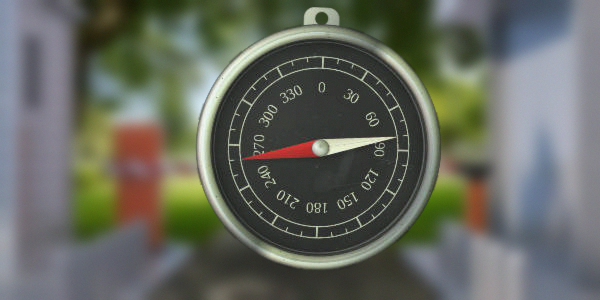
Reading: 260 (°)
